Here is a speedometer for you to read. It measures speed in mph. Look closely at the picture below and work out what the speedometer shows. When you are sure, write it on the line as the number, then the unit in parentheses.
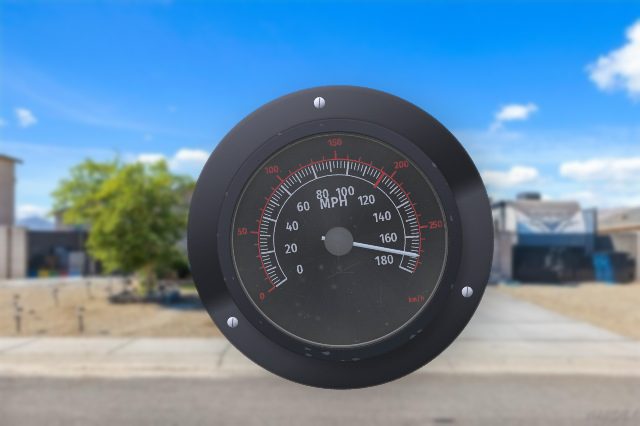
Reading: 170 (mph)
